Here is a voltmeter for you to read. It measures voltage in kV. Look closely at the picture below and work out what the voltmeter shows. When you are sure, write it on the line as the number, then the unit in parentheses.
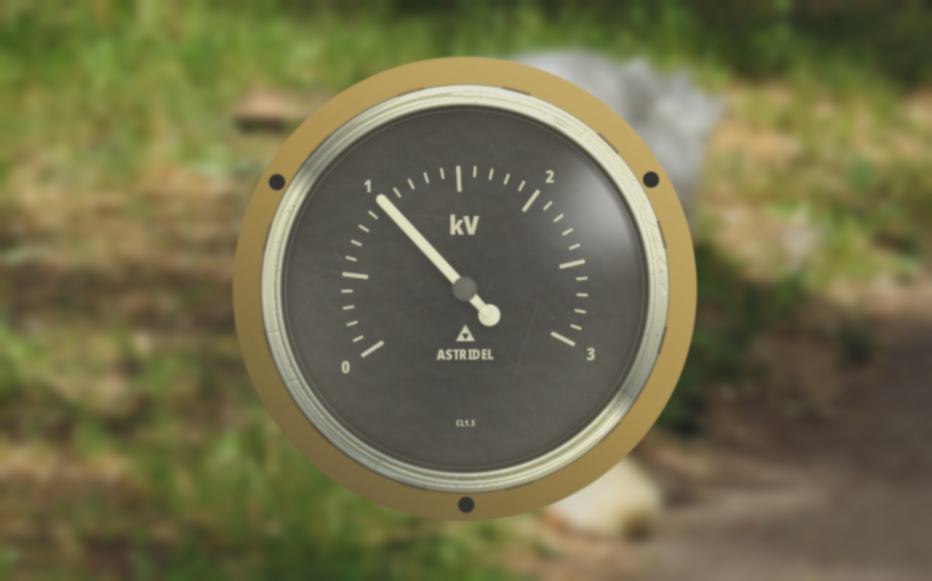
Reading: 1 (kV)
